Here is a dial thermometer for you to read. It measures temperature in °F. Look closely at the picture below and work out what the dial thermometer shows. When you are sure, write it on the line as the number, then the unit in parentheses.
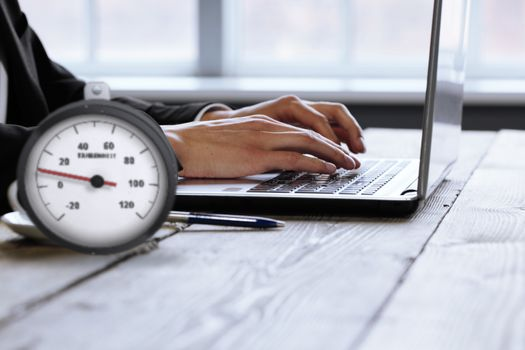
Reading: 10 (°F)
